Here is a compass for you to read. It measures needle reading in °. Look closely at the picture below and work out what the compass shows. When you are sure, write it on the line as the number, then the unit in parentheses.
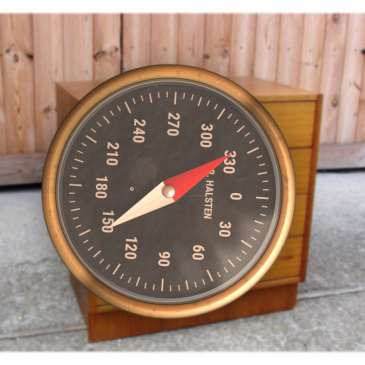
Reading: 325 (°)
